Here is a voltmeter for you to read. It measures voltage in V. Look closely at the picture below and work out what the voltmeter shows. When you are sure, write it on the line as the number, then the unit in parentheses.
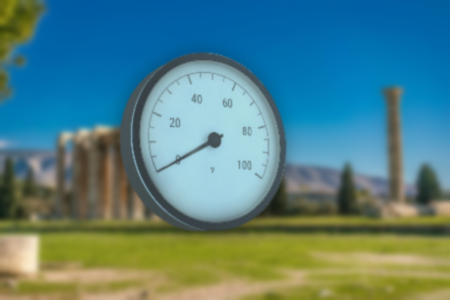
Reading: 0 (V)
